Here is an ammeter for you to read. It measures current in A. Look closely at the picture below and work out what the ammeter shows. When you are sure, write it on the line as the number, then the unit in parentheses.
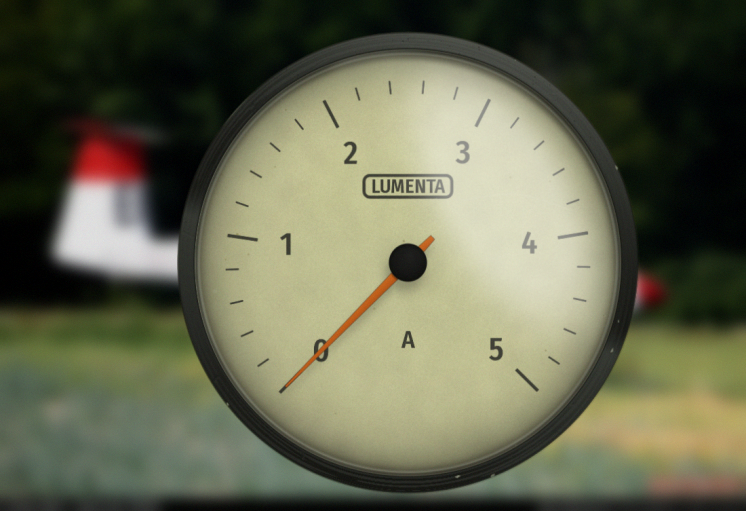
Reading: 0 (A)
